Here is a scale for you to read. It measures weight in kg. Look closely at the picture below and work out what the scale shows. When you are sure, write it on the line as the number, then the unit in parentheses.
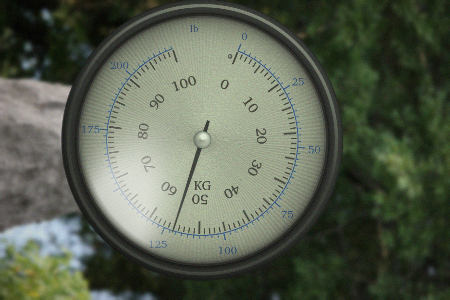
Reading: 55 (kg)
